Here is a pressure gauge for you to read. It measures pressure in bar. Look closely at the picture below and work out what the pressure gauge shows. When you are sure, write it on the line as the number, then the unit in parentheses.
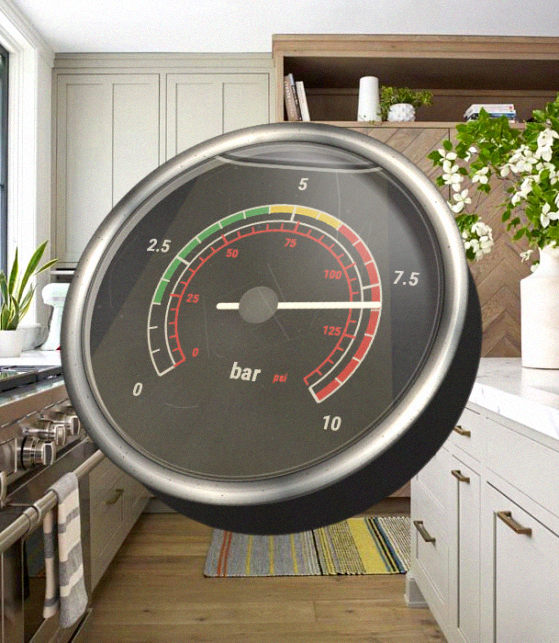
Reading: 8 (bar)
